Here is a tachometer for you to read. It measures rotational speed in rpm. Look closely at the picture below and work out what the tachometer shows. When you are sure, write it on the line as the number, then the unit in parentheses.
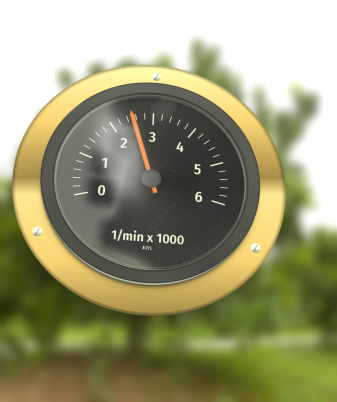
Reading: 2500 (rpm)
